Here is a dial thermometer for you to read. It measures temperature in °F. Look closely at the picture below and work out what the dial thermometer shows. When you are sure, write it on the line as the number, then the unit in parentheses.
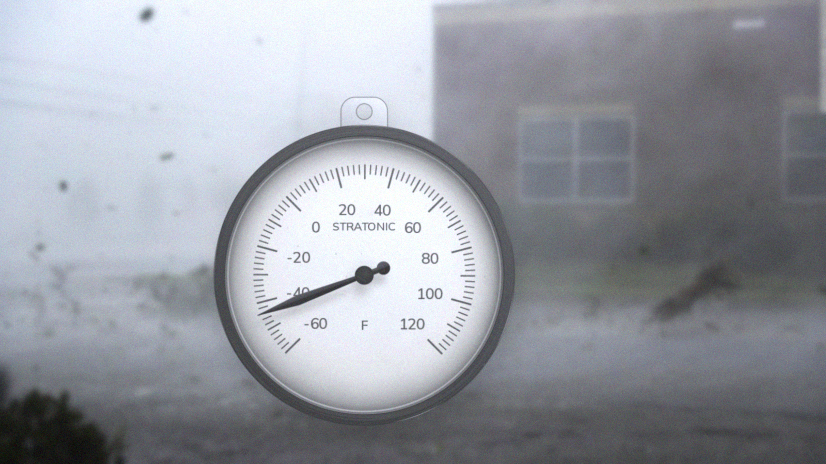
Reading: -44 (°F)
